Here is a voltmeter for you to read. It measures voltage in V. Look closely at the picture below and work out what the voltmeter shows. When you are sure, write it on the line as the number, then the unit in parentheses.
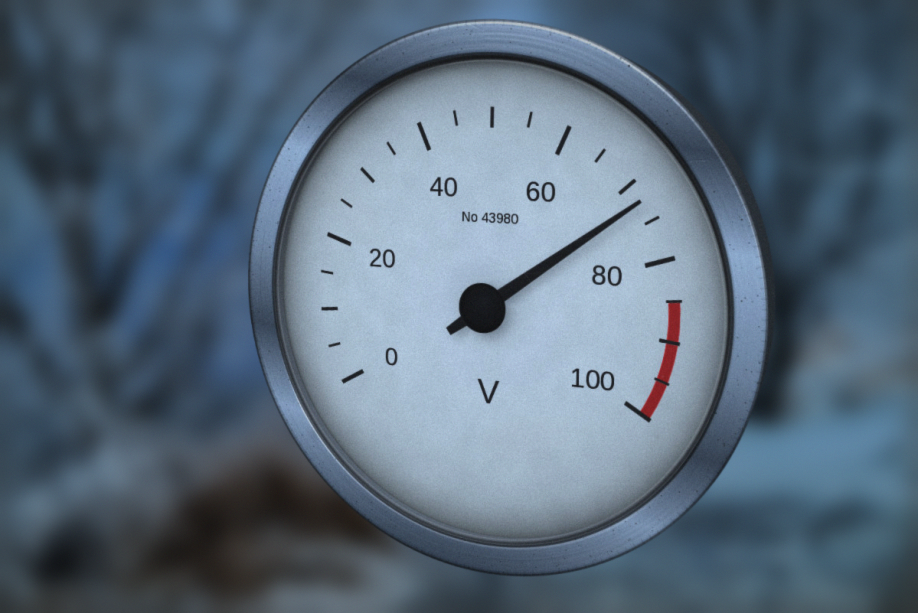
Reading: 72.5 (V)
